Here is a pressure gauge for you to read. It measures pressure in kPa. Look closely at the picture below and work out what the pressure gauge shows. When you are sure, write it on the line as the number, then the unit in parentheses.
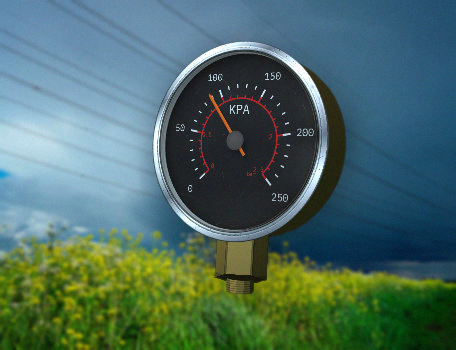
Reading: 90 (kPa)
